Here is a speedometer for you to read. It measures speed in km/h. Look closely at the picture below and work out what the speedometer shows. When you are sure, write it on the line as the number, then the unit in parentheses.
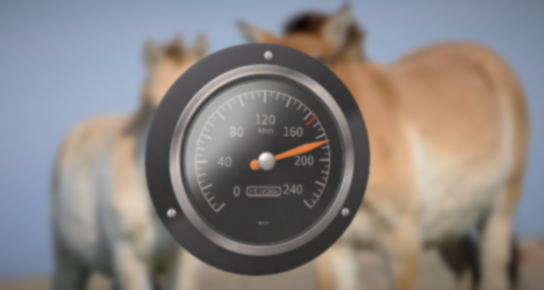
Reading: 185 (km/h)
